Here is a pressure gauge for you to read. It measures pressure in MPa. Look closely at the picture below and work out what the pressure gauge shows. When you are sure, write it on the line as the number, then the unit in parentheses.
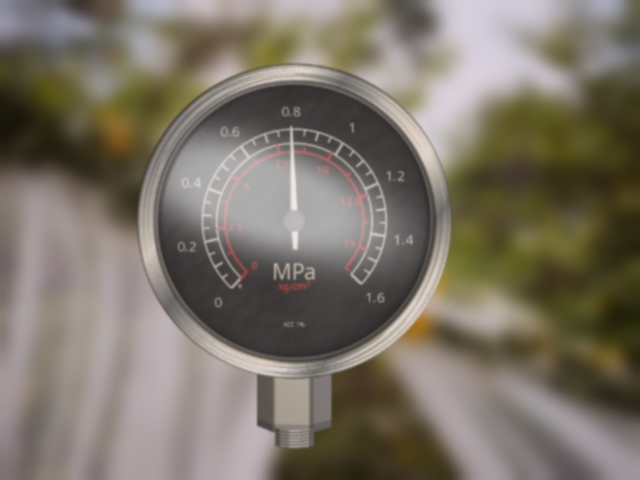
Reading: 0.8 (MPa)
